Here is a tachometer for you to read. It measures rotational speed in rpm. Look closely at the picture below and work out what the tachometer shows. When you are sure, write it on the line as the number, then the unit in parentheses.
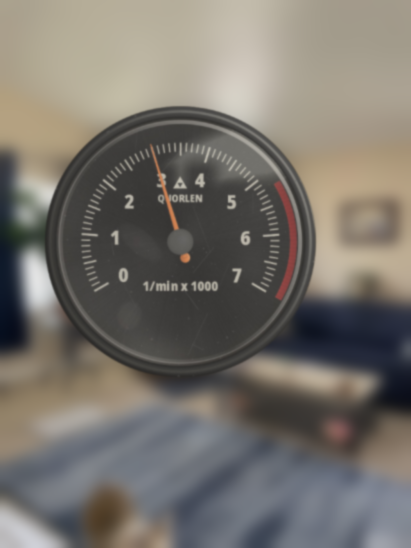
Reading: 3000 (rpm)
